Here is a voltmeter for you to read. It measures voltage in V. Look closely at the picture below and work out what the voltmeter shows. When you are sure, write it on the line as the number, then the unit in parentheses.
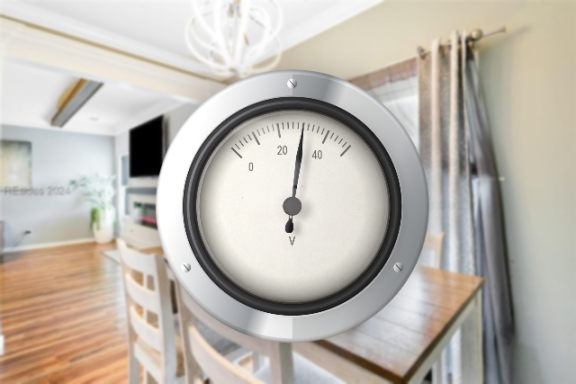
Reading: 30 (V)
